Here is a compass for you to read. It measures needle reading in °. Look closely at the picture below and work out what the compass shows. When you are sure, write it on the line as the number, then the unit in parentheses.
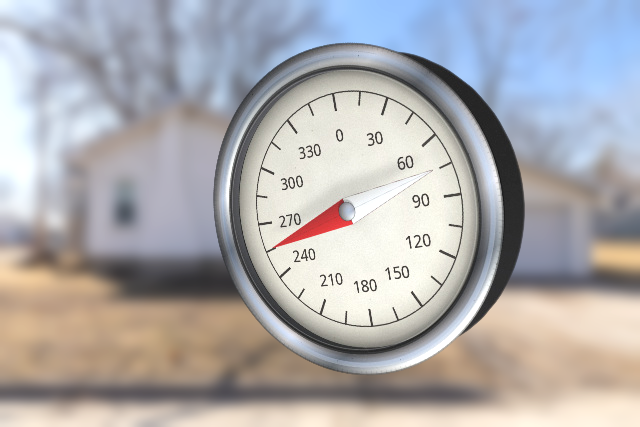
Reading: 255 (°)
